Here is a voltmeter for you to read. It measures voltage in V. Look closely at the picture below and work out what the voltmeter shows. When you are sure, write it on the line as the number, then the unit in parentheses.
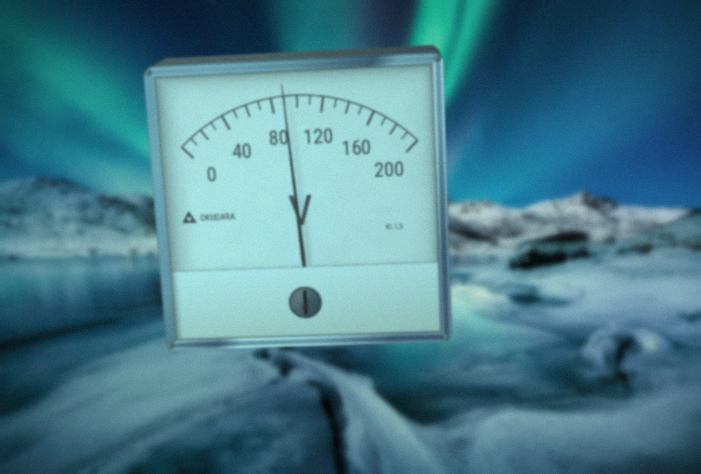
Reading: 90 (V)
